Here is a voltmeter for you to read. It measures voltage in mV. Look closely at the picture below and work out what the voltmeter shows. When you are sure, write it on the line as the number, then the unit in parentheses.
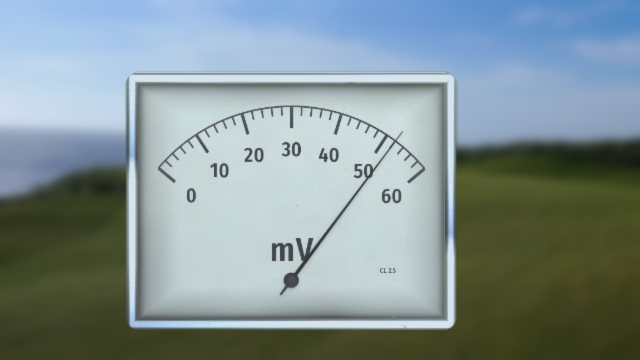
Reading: 52 (mV)
